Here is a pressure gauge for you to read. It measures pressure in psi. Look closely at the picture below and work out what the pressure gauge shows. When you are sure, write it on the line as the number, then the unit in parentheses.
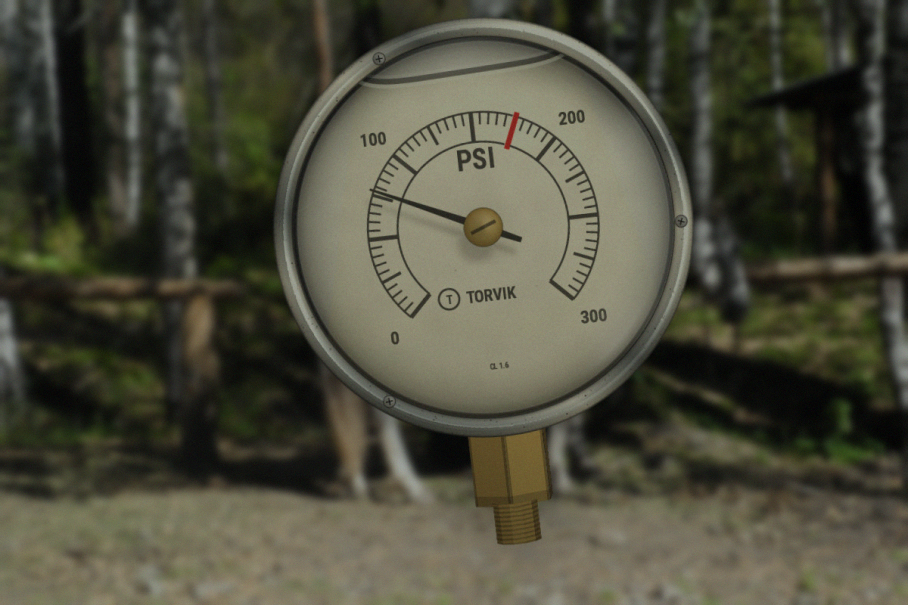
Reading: 77.5 (psi)
